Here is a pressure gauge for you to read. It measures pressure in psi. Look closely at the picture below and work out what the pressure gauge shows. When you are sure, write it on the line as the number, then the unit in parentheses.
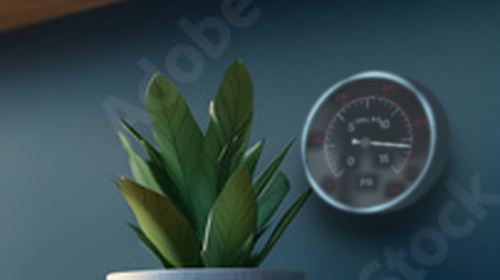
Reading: 13 (psi)
